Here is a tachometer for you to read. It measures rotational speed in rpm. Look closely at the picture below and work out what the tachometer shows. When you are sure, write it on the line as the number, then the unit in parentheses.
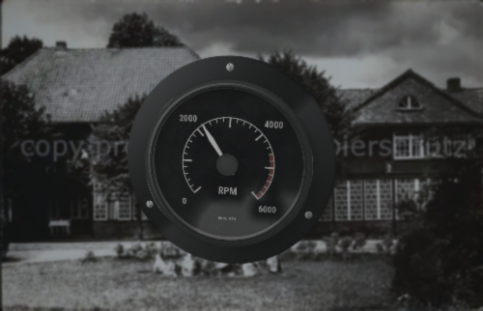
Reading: 2200 (rpm)
